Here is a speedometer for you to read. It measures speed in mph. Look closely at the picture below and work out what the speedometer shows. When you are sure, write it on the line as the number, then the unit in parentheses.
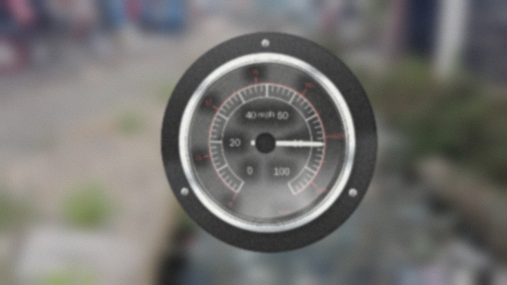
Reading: 80 (mph)
